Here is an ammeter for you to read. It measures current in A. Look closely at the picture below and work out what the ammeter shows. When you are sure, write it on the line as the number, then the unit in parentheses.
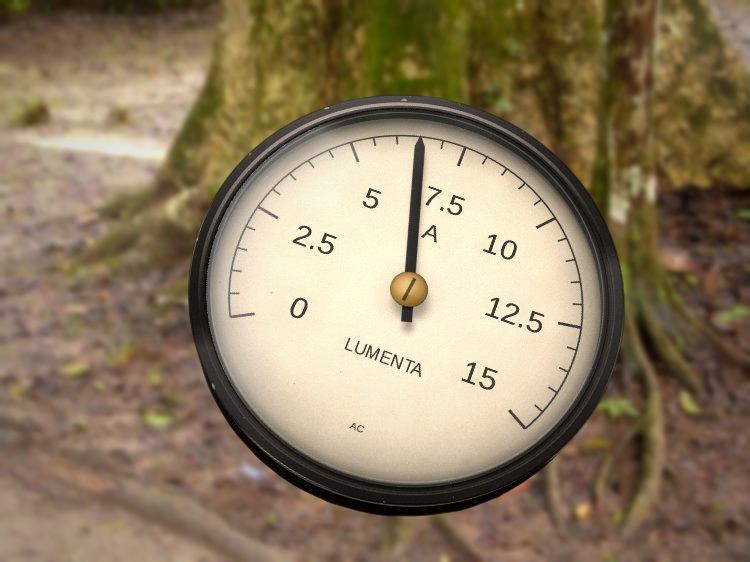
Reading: 6.5 (A)
